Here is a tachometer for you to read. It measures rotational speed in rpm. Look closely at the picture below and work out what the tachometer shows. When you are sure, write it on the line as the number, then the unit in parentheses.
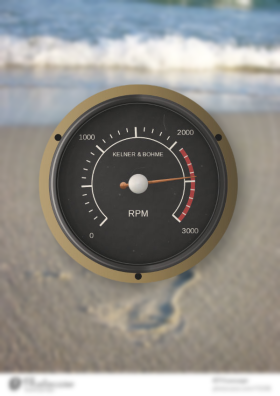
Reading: 2450 (rpm)
